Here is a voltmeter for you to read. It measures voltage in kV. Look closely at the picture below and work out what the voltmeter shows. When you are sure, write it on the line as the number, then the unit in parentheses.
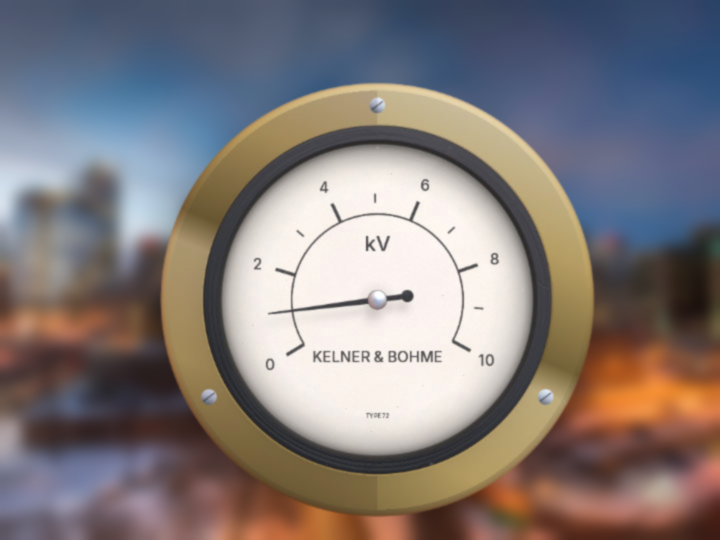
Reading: 1 (kV)
